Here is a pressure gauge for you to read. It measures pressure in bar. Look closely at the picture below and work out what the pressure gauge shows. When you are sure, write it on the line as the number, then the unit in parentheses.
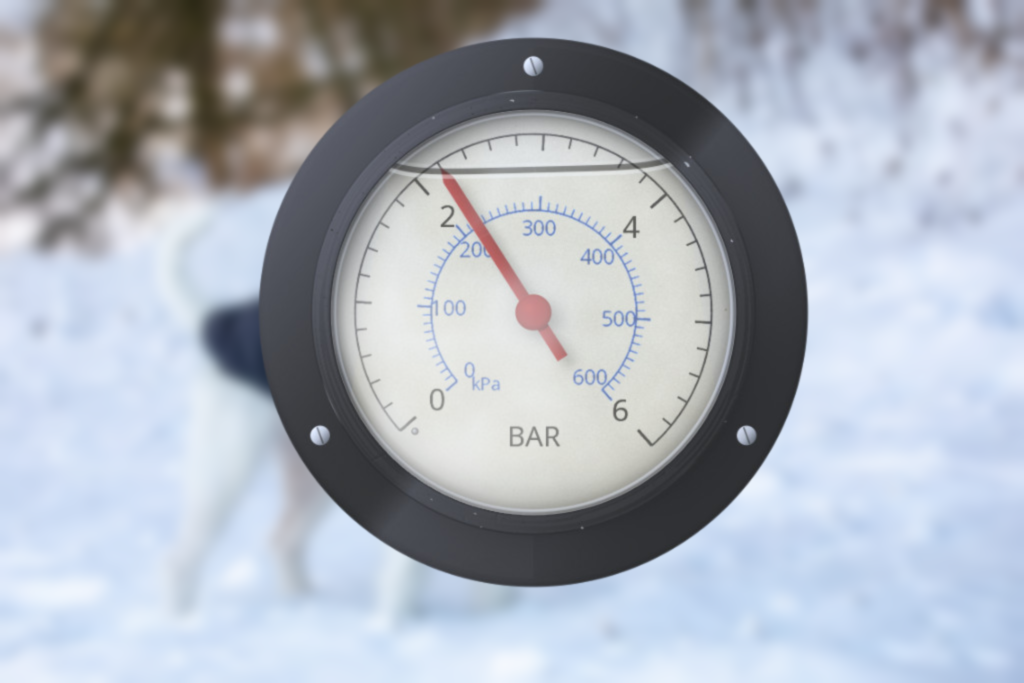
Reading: 2.2 (bar)
